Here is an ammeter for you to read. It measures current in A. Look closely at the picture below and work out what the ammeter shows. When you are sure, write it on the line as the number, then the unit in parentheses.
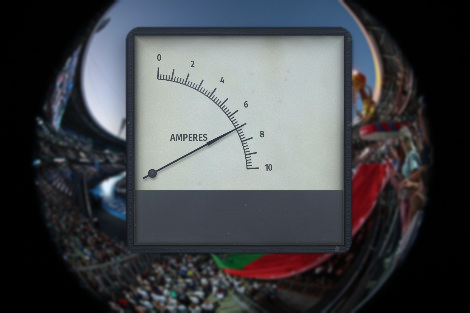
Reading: 7 (A)
